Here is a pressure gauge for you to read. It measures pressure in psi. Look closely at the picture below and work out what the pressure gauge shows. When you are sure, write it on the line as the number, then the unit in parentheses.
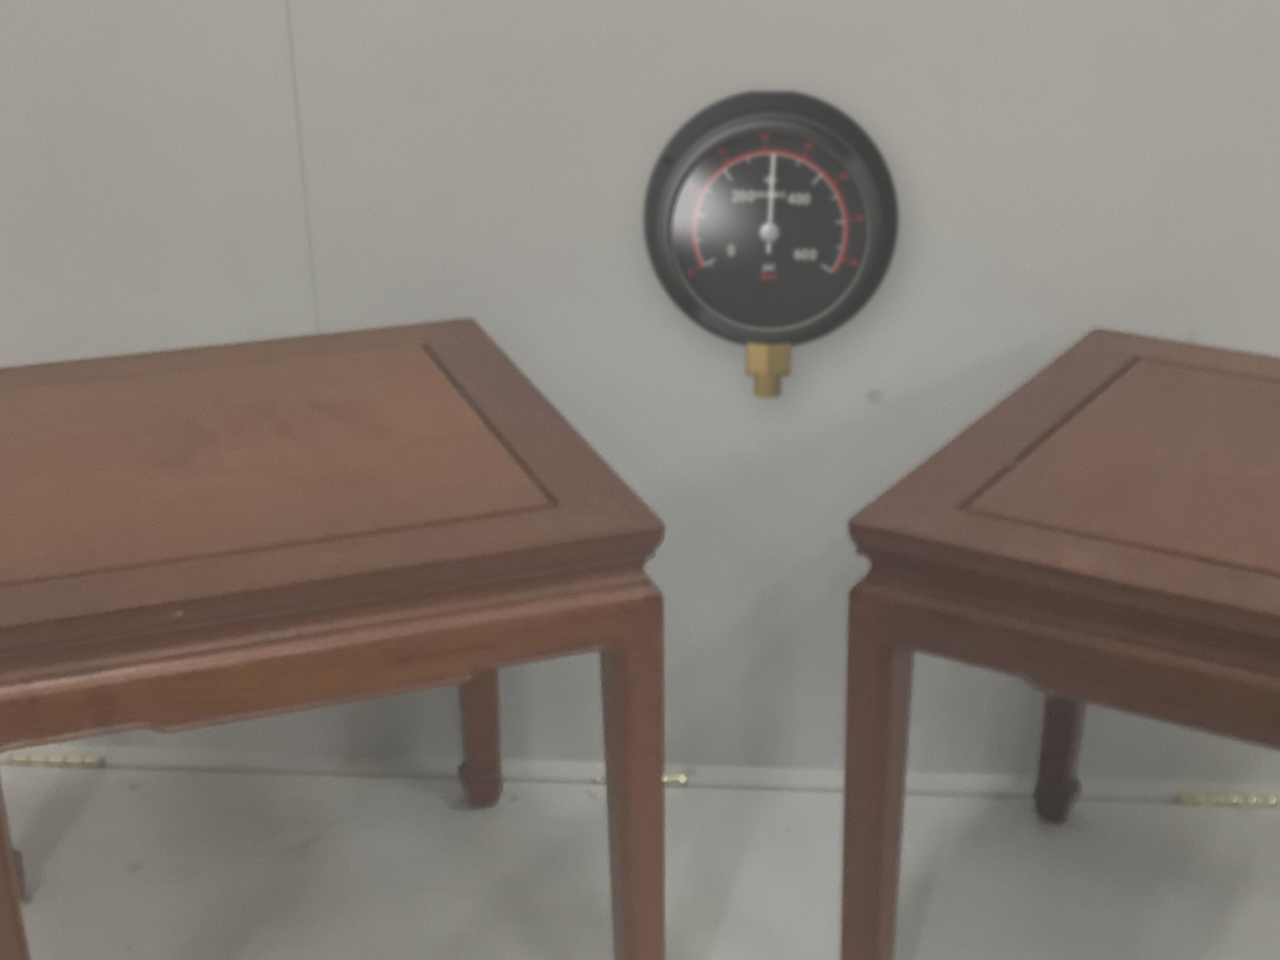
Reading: 300 (psi)
